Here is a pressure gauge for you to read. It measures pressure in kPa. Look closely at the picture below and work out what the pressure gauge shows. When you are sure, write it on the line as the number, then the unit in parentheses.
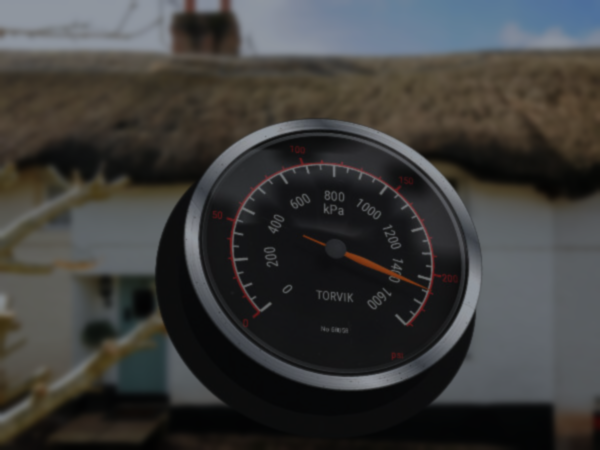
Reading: 1450 (kPa)
